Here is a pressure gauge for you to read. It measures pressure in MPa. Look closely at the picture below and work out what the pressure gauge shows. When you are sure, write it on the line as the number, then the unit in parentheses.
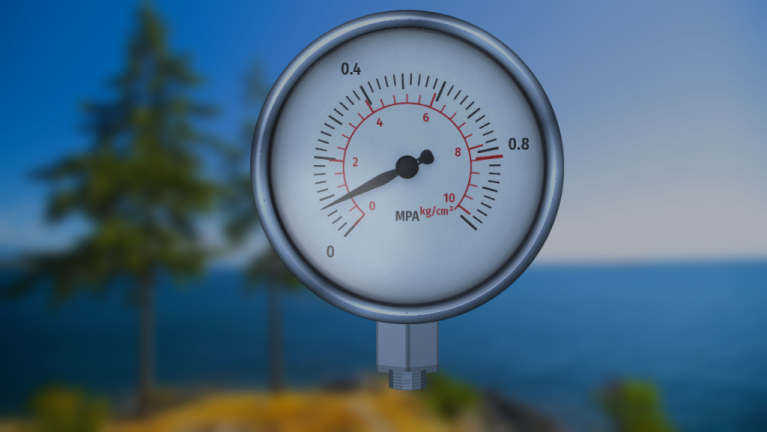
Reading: 0.08 (MPa)
